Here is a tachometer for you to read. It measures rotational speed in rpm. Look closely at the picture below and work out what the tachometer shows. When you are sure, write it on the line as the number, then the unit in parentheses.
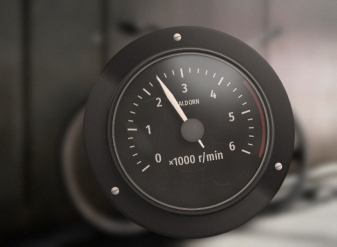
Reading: 2400 (rpm)
